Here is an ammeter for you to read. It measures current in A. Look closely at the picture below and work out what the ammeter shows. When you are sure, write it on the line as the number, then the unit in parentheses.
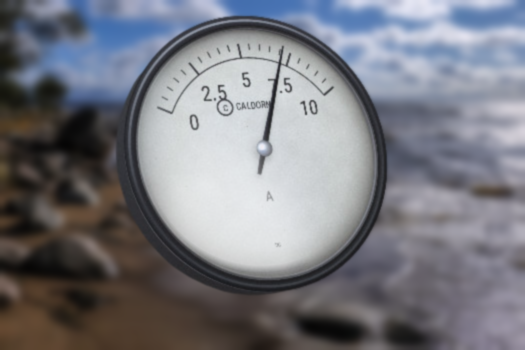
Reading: 7 (A)
